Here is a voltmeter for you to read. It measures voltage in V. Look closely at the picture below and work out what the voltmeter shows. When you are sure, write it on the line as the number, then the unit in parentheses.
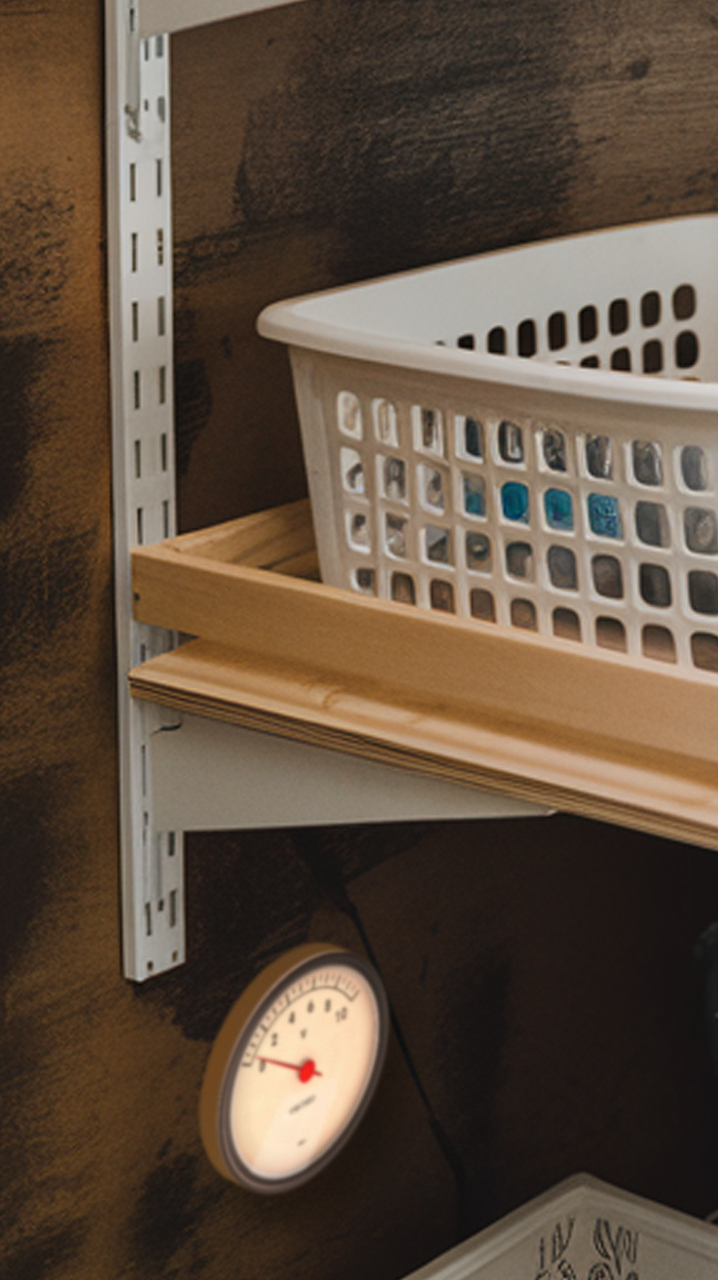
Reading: 0.5 (V)
